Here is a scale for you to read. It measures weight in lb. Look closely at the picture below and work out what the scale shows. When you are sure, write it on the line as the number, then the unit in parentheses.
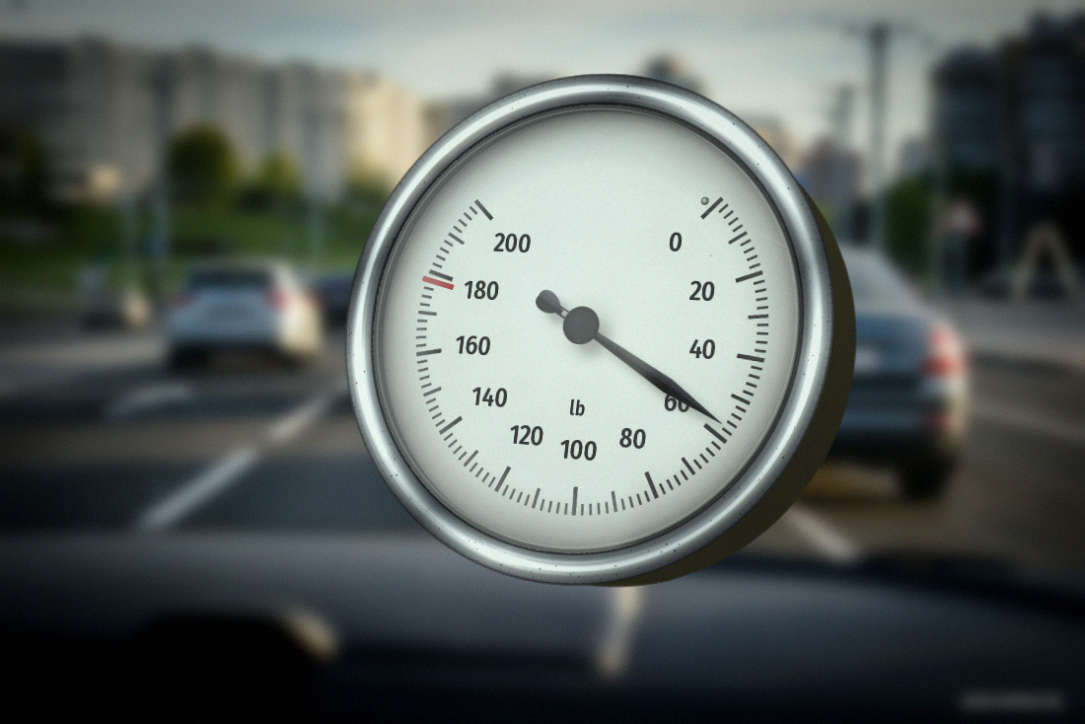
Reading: 57 (lb)
